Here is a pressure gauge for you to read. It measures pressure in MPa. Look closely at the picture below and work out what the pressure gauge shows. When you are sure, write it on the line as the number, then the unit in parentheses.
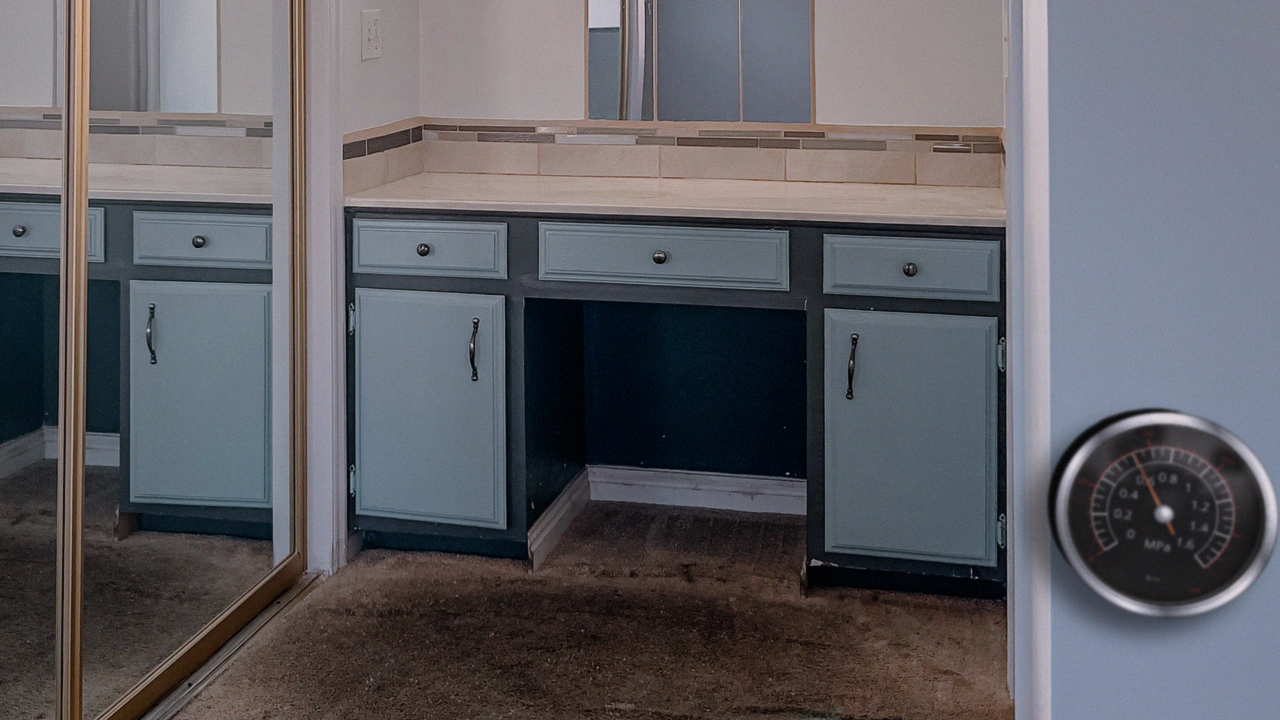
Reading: 0.6 (MPa)
